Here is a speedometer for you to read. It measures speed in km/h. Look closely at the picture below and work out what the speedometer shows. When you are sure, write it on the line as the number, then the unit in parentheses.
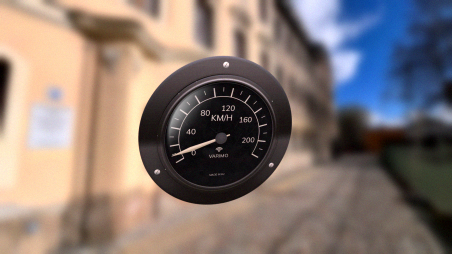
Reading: 10 (km/h)
